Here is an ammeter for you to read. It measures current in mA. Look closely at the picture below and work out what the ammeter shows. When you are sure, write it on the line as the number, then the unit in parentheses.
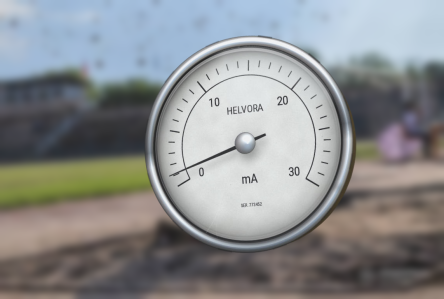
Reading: 1 (mA)
